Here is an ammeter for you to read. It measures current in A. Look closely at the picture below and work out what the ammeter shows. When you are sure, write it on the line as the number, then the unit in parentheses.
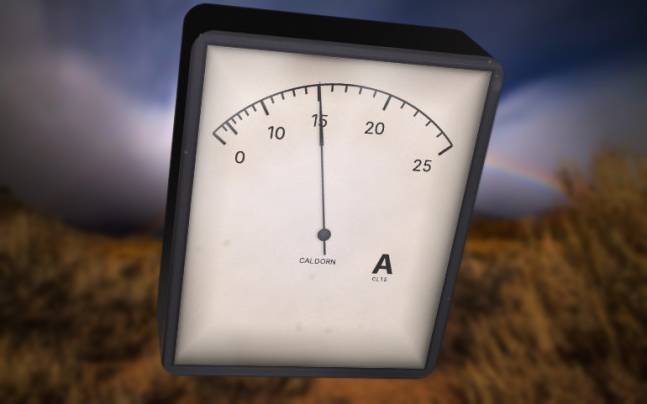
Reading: 15 (A)
